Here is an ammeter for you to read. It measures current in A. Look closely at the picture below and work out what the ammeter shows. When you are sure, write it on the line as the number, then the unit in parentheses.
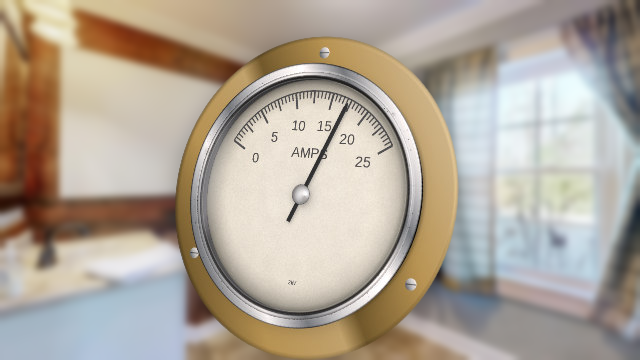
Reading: 17.5 (A)
